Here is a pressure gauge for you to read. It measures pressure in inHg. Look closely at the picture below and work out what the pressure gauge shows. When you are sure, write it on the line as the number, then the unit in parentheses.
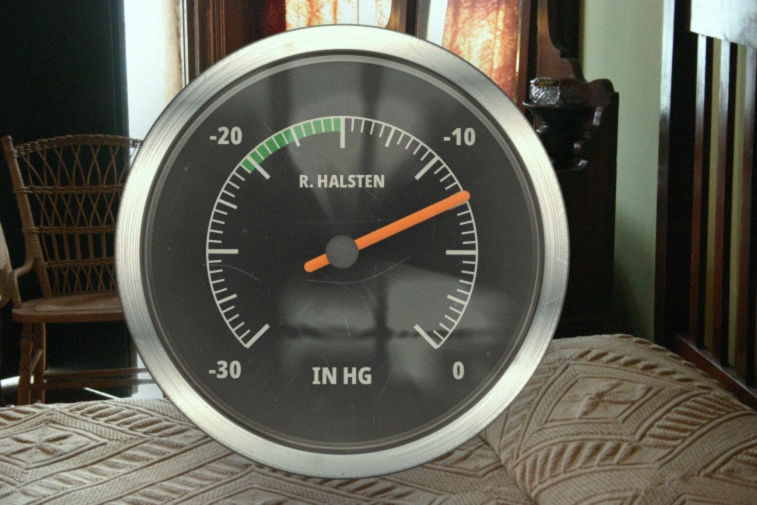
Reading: -7.75 (inHg)
